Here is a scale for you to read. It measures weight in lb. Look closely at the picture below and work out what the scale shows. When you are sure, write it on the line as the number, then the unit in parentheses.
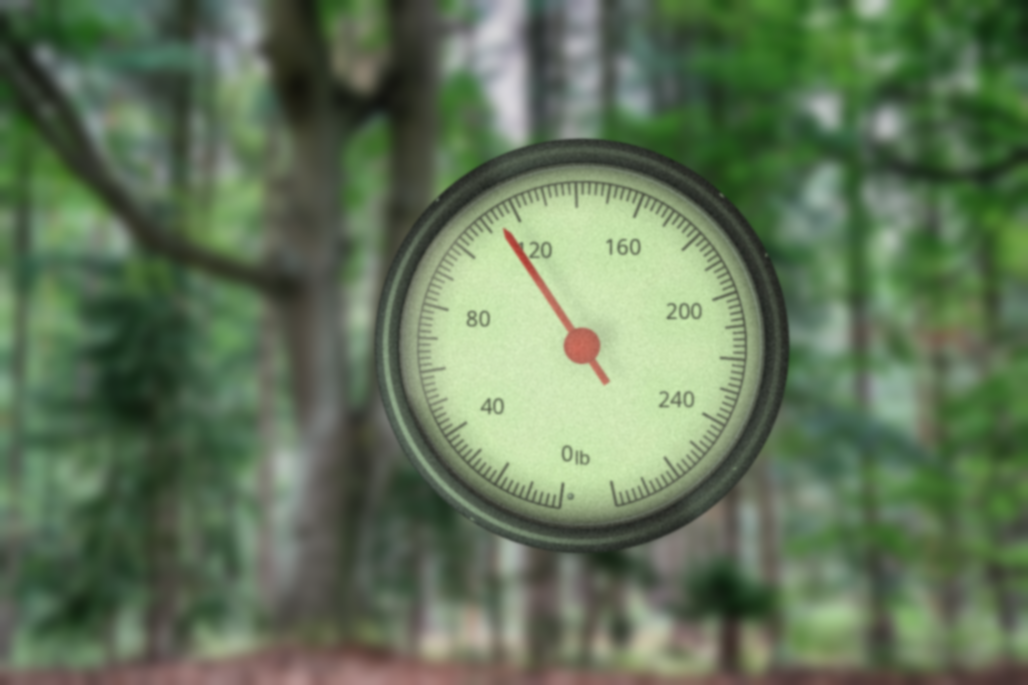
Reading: 114 (lb)
